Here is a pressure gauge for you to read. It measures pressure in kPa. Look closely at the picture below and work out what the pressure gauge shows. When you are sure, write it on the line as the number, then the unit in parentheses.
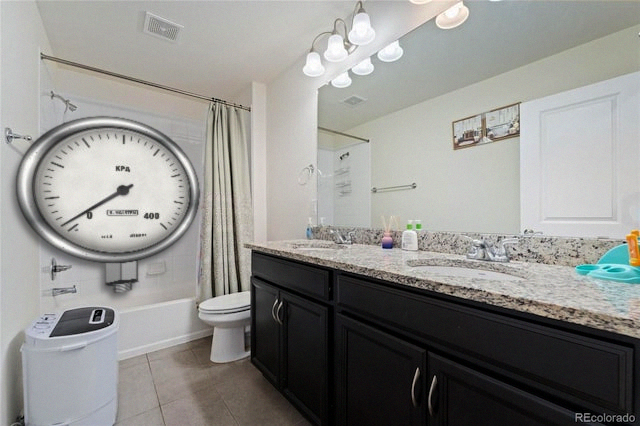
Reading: 10 (kPa)
